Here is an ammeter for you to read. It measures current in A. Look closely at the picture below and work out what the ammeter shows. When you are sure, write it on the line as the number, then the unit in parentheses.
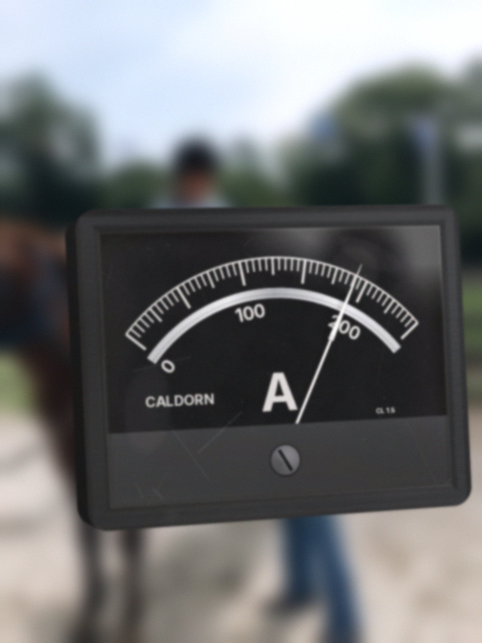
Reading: 190 (A)
